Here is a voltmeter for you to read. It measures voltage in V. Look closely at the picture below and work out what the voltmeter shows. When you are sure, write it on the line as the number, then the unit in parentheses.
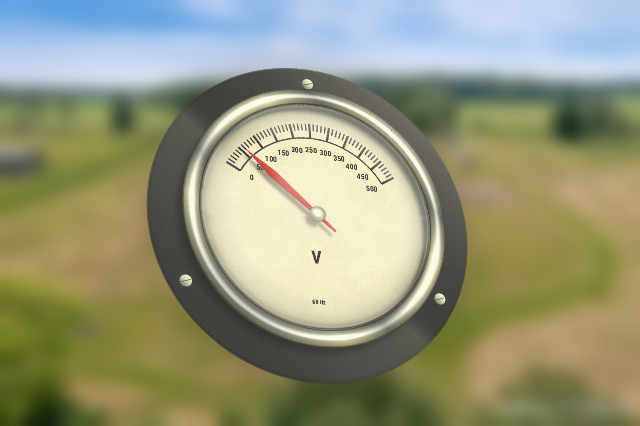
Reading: 50 (V)
